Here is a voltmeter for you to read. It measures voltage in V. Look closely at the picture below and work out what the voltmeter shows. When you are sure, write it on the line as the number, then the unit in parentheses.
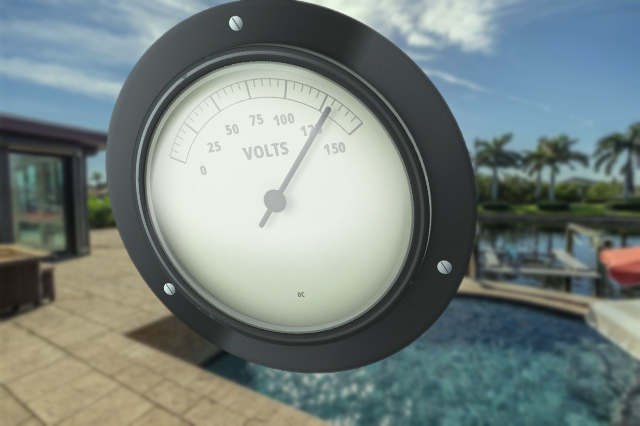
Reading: 130 (V)
